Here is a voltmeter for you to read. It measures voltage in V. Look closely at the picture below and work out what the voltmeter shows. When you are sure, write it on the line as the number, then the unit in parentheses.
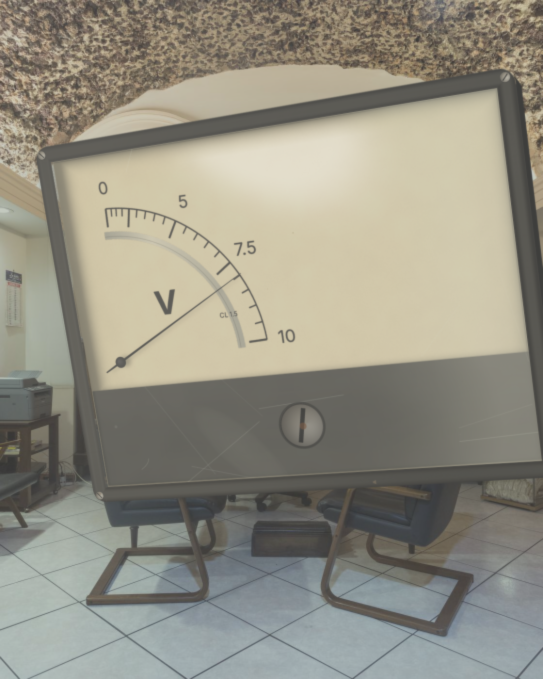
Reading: 8 (V)
